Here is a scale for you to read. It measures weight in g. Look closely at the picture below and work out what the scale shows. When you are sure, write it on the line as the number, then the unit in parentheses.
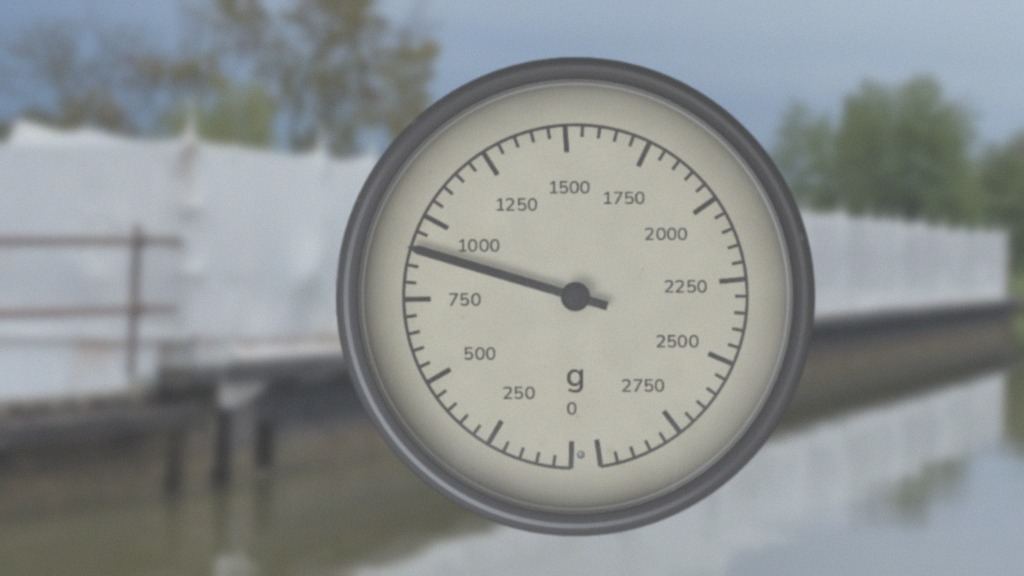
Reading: 900 (g)
